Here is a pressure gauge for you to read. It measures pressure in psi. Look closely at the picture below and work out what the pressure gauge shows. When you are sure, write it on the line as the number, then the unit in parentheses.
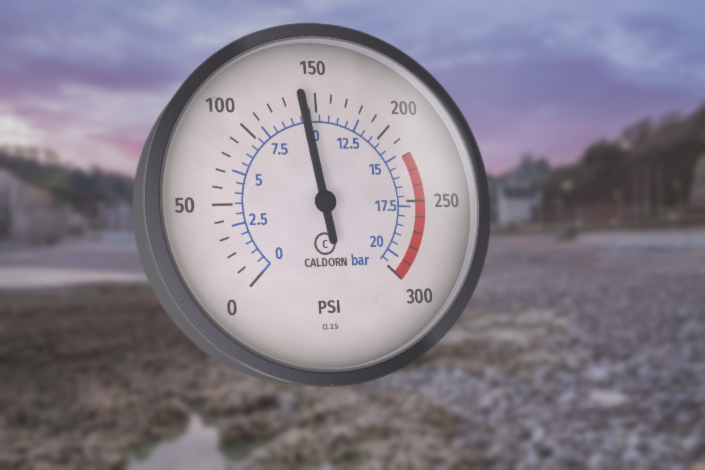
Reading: 140 (psi)
